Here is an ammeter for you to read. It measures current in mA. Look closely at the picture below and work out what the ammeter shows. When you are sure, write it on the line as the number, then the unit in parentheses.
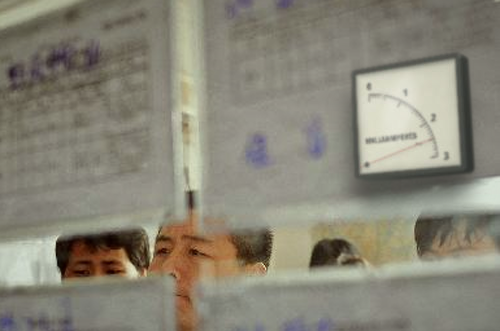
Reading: 2.5 (mA)
